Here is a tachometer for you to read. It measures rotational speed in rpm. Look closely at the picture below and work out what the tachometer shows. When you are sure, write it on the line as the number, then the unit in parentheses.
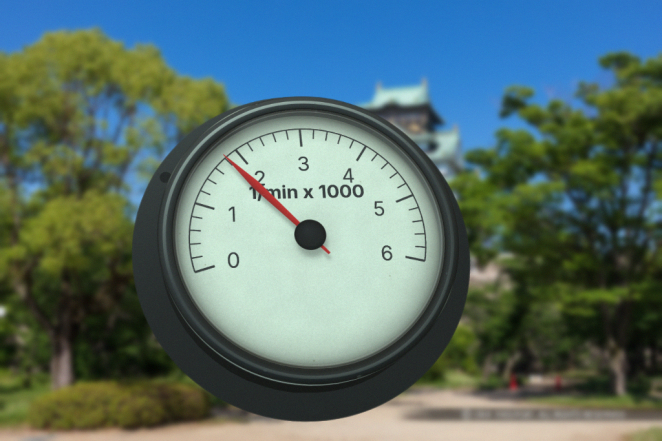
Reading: 1800 (rpm)
